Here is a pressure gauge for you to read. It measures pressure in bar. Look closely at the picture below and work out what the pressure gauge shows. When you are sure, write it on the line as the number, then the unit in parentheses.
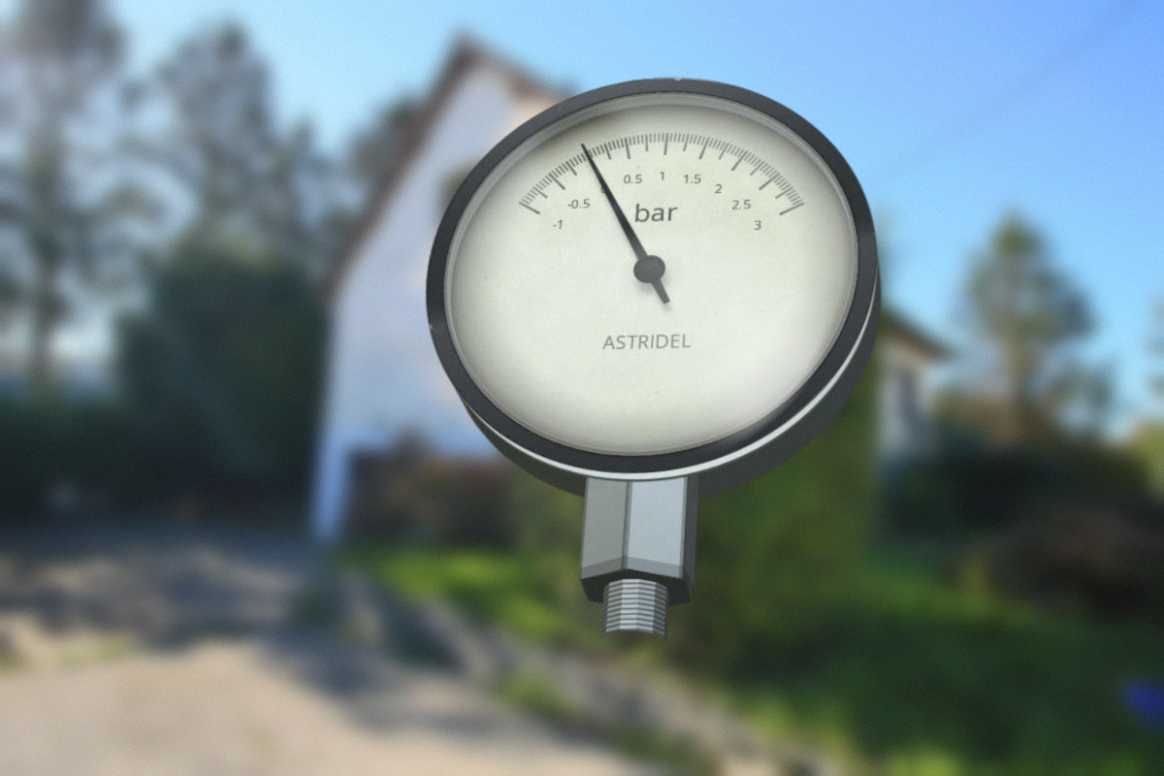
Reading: 0 (bar)
